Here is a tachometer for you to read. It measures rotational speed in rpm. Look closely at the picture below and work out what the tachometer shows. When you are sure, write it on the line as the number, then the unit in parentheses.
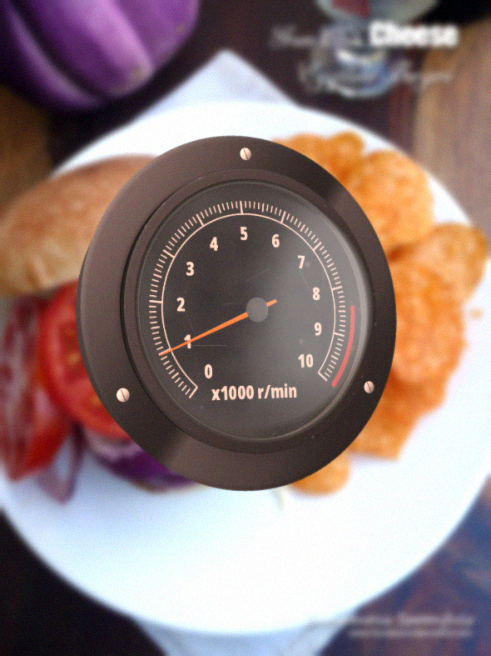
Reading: 1000 (rpm)
